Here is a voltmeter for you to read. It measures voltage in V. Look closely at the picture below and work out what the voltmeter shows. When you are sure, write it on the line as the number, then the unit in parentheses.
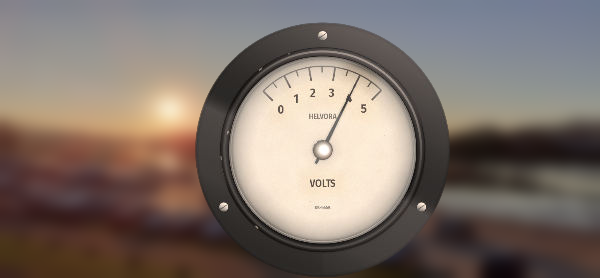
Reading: 4 (V)
